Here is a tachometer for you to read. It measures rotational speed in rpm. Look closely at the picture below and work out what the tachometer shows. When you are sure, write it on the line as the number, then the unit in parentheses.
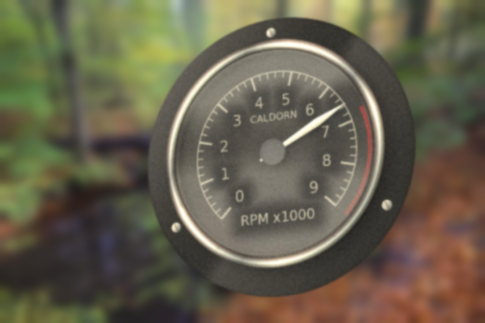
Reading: 6600 (rpm)
